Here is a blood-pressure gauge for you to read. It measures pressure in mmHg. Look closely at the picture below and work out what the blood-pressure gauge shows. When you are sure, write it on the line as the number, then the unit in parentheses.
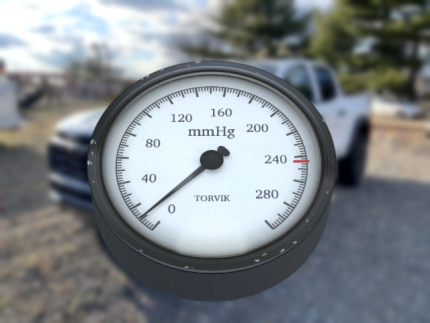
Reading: 10 (mmHg)
